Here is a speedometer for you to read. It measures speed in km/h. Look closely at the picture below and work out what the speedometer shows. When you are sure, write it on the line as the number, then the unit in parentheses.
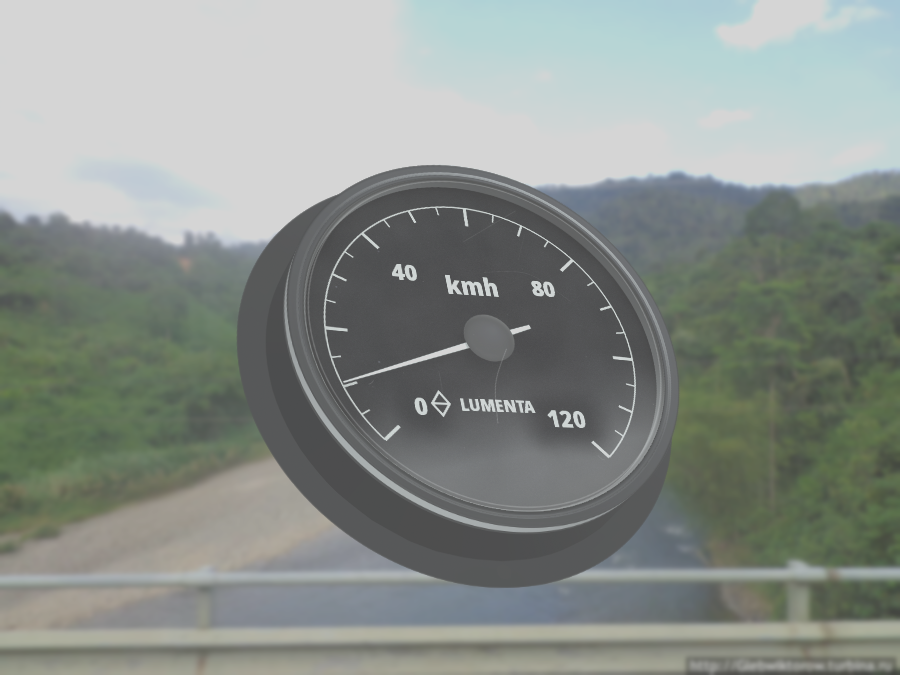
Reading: 10 (km/h)
